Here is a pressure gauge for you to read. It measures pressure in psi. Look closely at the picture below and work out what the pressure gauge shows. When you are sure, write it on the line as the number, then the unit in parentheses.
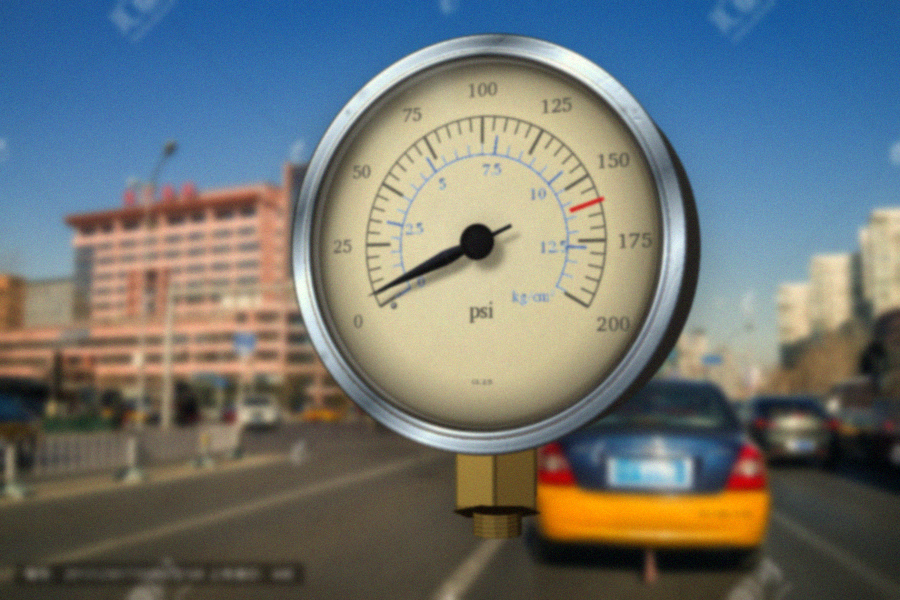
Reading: 5 (psi)
